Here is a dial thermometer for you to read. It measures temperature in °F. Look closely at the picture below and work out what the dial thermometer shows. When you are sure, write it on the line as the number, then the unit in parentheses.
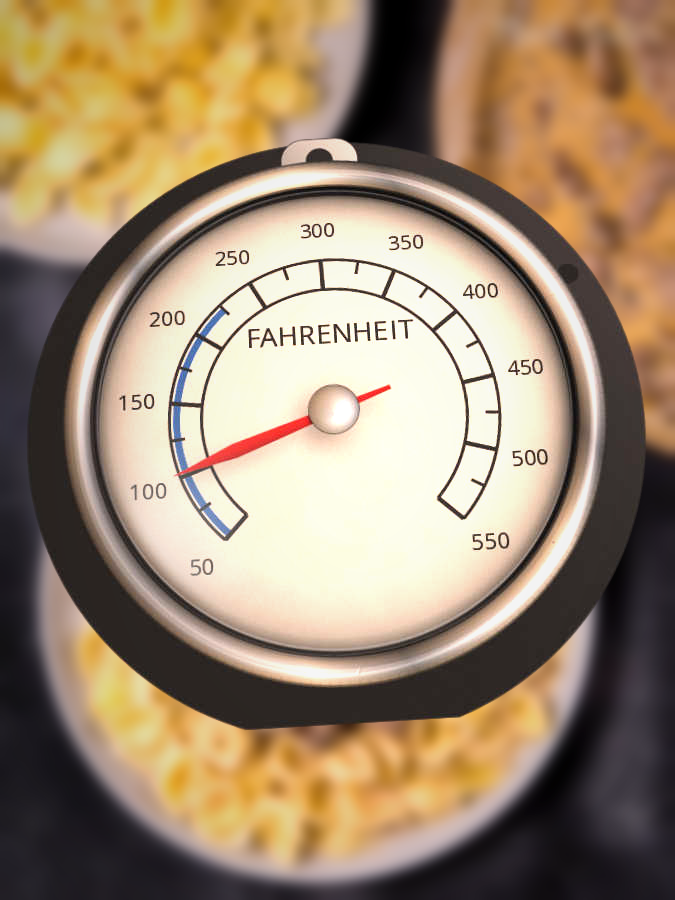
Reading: 100 (°F)
